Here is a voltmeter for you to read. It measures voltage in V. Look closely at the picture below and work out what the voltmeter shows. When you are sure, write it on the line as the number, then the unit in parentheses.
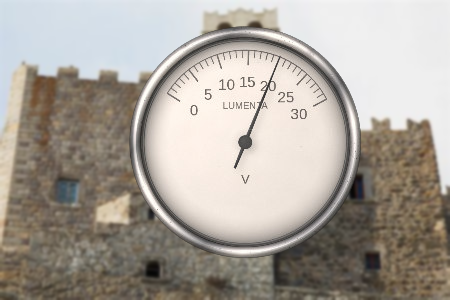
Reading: 20 (V)
